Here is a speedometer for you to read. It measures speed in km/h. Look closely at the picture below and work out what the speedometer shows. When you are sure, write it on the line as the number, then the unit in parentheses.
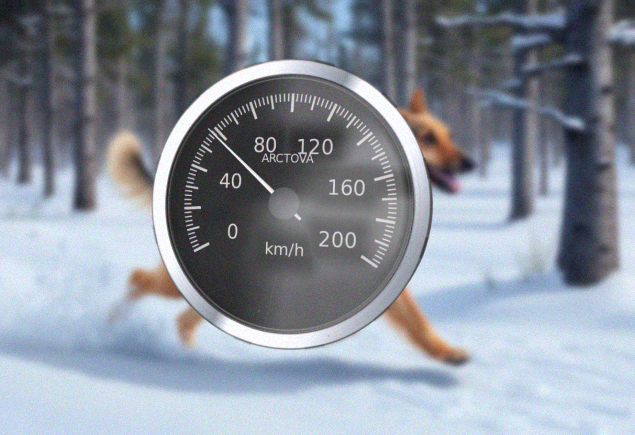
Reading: 58 (km/h)
